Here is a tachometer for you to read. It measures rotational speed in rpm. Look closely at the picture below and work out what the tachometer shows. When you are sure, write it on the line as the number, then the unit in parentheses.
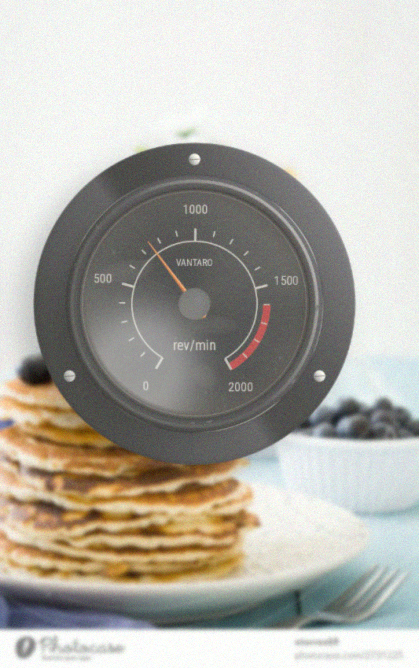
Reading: 750 (rpm)
